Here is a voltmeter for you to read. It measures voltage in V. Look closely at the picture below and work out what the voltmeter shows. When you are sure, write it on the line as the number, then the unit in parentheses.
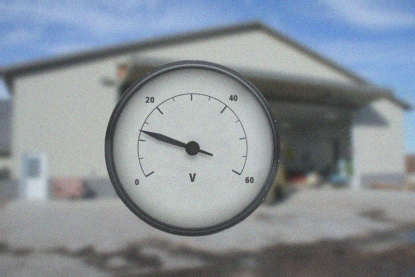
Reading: 12.5 (V)
